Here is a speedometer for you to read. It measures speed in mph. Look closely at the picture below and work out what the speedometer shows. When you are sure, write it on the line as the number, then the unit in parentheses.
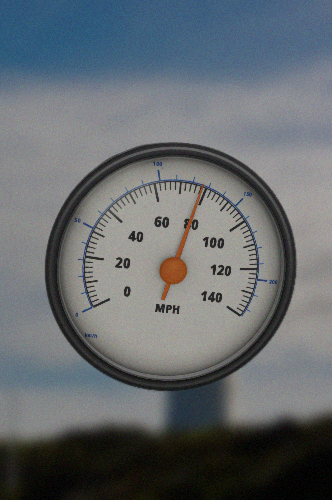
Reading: 78 (mph)
